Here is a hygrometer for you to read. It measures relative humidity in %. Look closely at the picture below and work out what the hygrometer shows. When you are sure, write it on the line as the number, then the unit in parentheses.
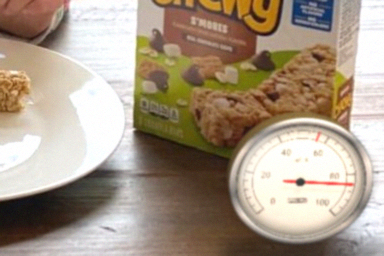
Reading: 84 (%)
